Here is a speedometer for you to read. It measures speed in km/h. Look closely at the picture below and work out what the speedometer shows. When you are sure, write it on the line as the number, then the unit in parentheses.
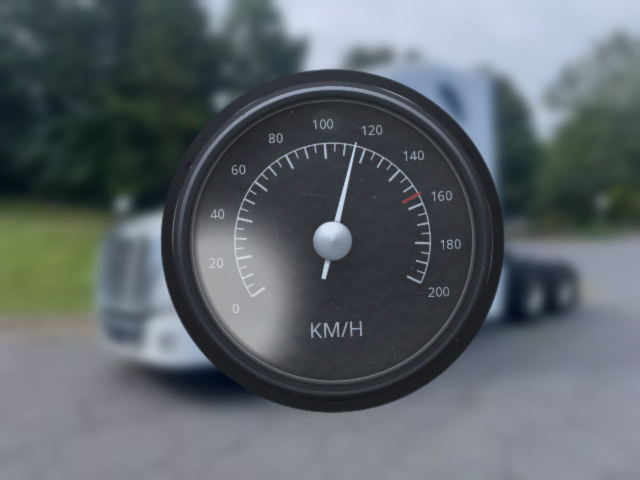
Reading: 115 (km/h)
